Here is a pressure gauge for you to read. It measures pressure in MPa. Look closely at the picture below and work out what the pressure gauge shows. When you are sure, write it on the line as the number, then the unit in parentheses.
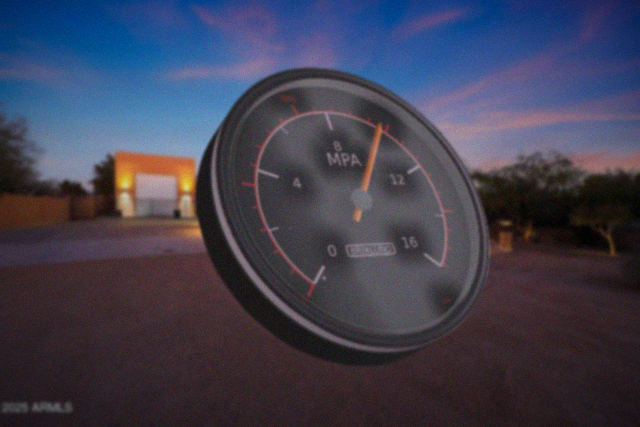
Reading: 10 (MPa)
